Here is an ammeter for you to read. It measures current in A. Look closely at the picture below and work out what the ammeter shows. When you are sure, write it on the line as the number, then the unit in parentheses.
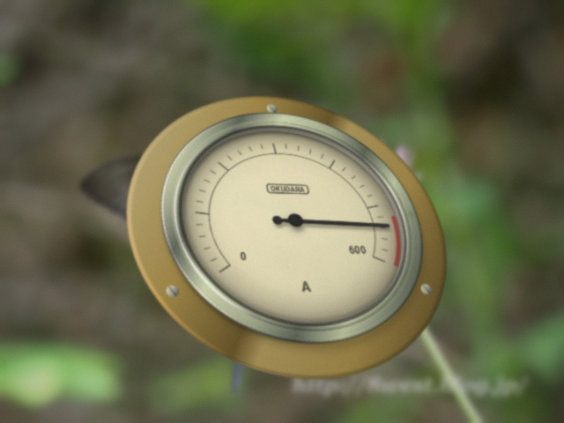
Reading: 540 (A)
